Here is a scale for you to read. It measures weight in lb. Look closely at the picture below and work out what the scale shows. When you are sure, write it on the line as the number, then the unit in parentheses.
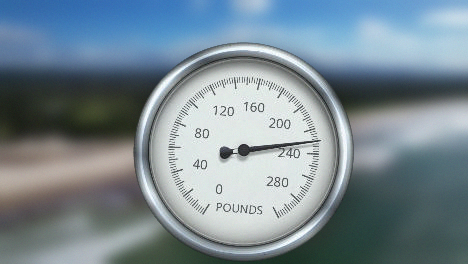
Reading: 230 (lb)
